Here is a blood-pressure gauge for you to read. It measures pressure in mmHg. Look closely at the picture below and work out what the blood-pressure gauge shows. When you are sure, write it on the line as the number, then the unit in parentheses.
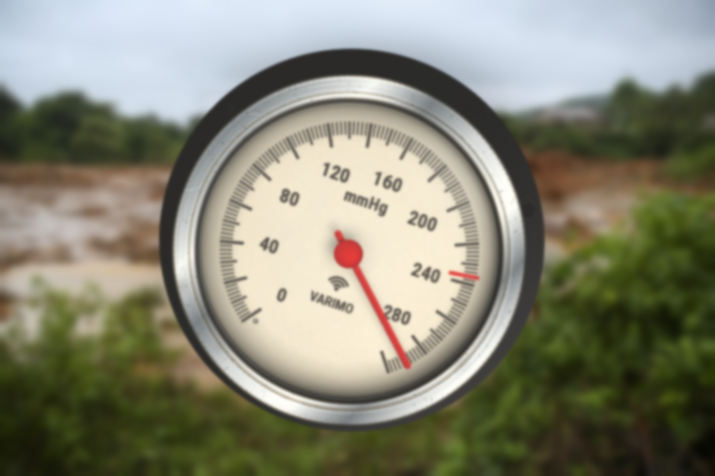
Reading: 290 (mmHg)
